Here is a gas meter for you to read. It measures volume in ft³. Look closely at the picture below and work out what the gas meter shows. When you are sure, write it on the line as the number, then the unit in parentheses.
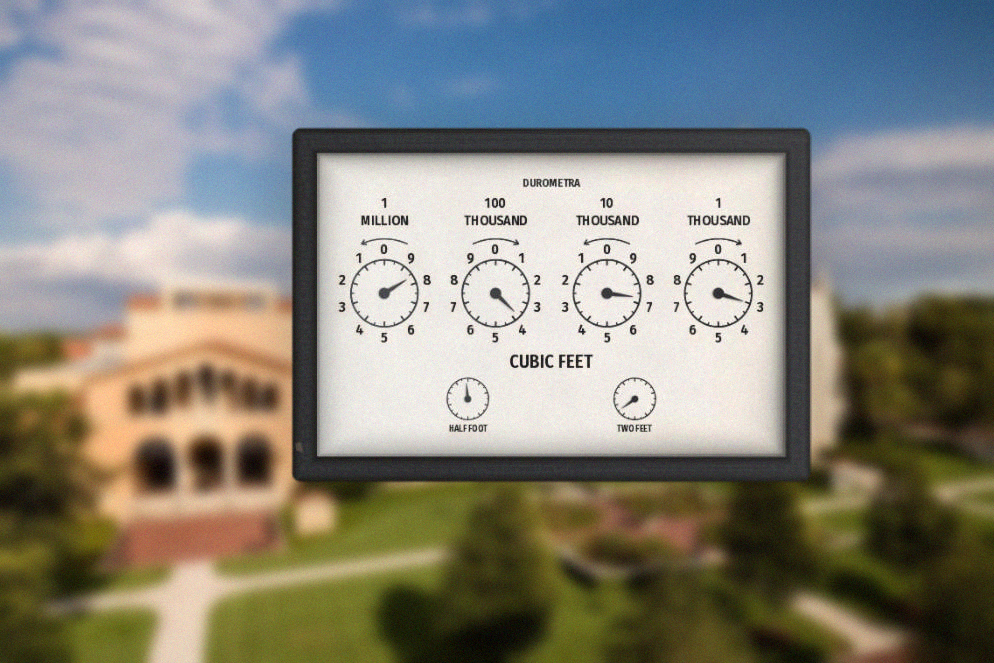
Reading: 837300 (ft³)
